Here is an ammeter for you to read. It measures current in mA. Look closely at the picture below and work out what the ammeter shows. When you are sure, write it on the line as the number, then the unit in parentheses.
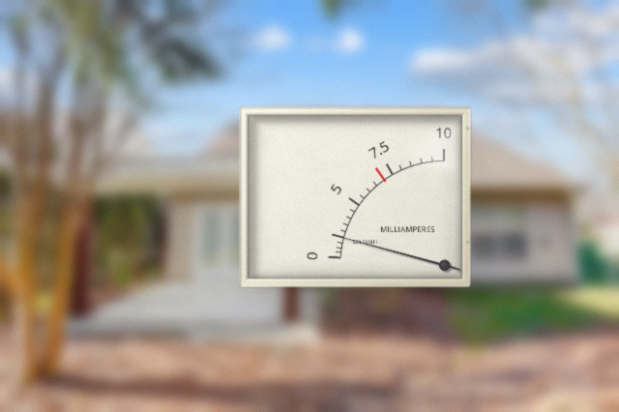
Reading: 2.5 (mA)
